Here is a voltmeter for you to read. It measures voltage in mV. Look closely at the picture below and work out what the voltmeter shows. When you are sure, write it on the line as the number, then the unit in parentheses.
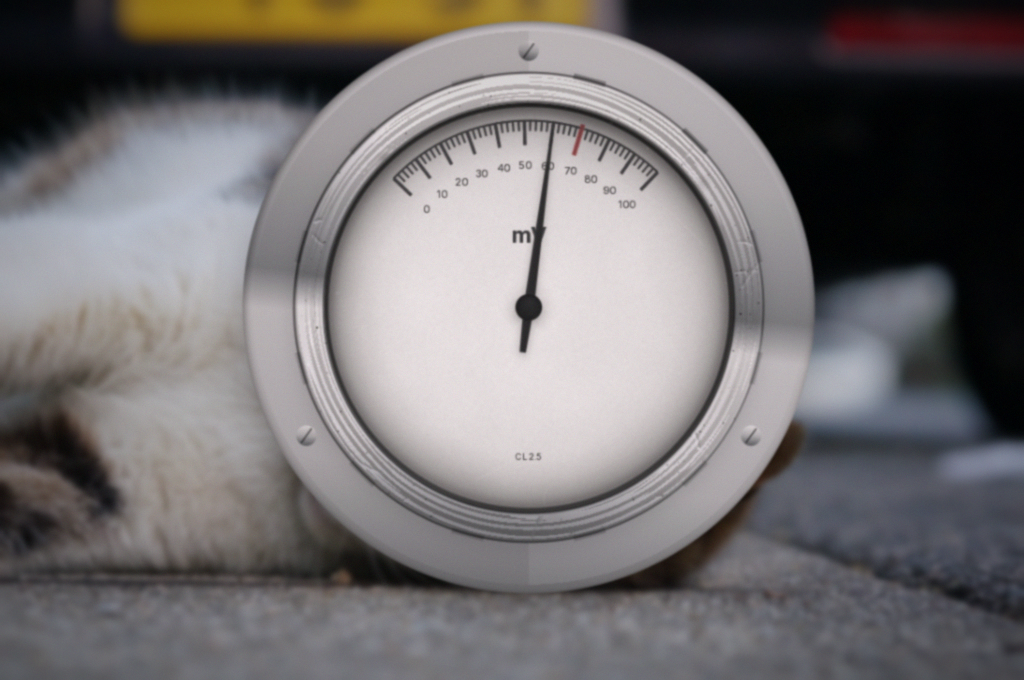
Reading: 60 (mV)
